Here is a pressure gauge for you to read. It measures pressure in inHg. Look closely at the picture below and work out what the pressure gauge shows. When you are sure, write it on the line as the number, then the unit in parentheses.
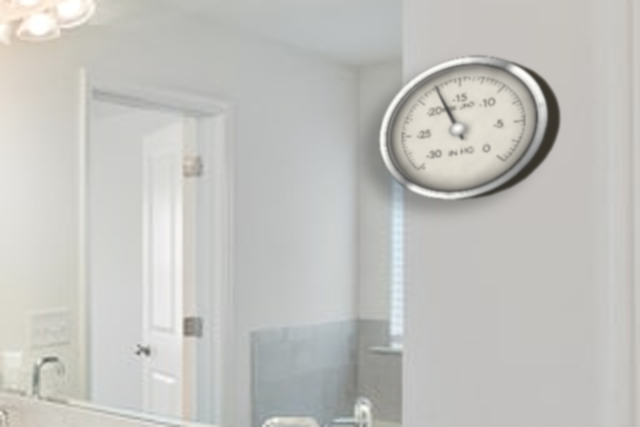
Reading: -17.5 (inHg)
